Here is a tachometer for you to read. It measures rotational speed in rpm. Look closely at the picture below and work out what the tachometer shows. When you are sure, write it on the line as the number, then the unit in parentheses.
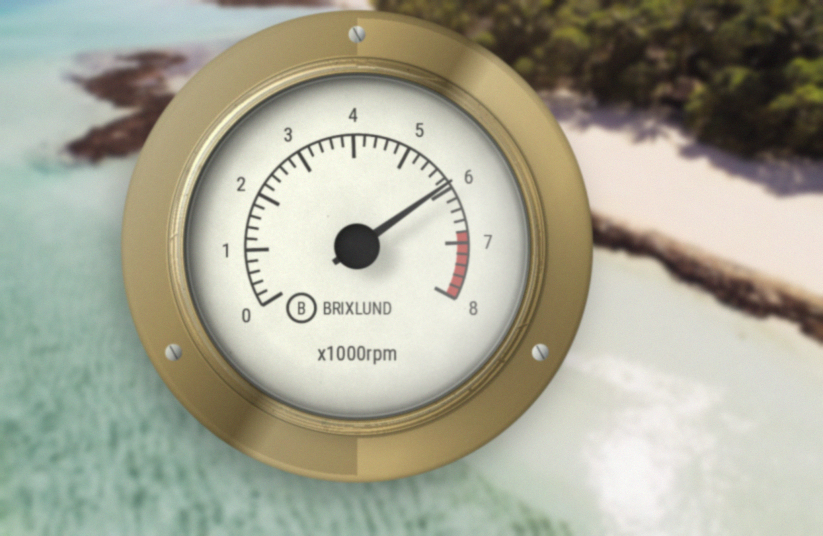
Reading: 5900 (rpm)
